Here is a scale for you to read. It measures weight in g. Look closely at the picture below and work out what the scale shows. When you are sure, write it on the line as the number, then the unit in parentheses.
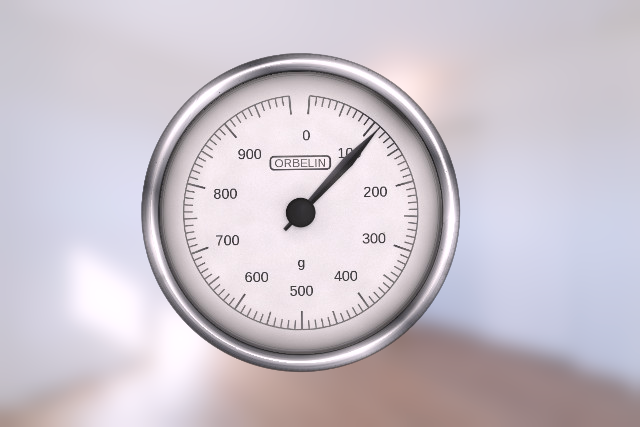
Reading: 110 (g)
